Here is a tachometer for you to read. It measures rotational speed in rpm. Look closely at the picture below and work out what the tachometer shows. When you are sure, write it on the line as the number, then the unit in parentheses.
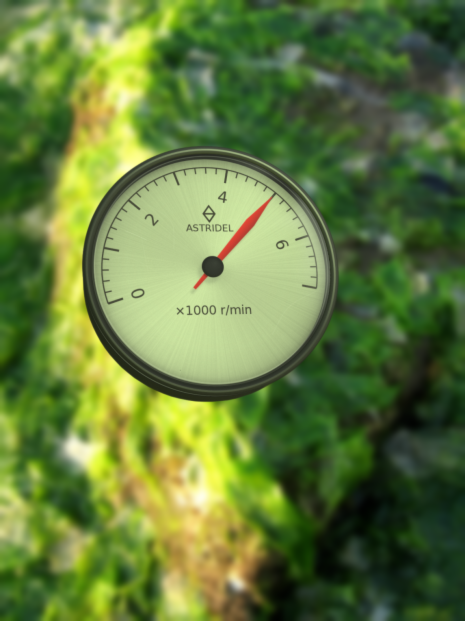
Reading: 5000 (rpm)
